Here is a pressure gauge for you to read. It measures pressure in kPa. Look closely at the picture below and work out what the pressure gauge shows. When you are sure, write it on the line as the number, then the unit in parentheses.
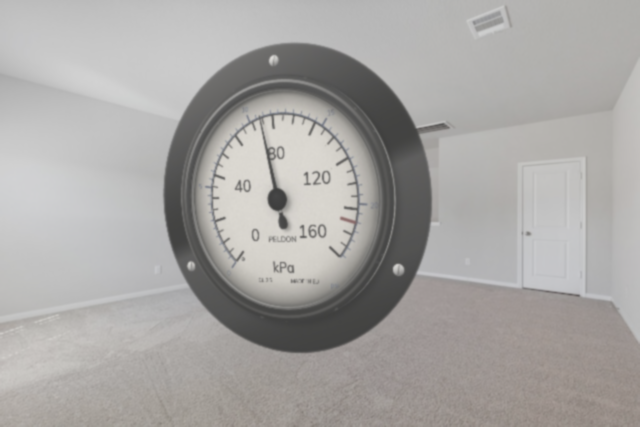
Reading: 75 (kPa)
